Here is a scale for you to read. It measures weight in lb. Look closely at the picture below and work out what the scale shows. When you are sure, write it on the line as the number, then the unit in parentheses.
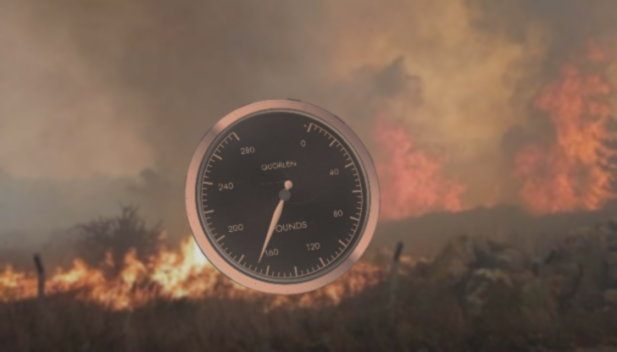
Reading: 168 (lb)
